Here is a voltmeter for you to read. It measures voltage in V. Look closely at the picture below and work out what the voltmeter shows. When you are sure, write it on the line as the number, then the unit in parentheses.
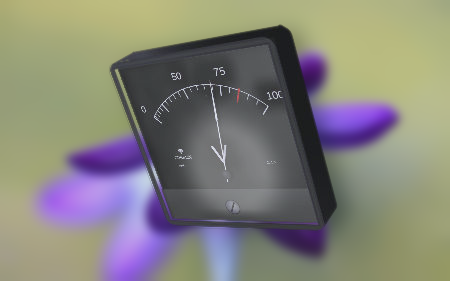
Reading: 70 (V)
